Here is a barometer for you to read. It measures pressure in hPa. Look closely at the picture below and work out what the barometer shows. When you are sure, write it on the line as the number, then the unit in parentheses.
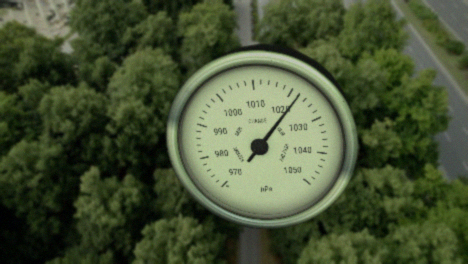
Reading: 1022 (hPa)
